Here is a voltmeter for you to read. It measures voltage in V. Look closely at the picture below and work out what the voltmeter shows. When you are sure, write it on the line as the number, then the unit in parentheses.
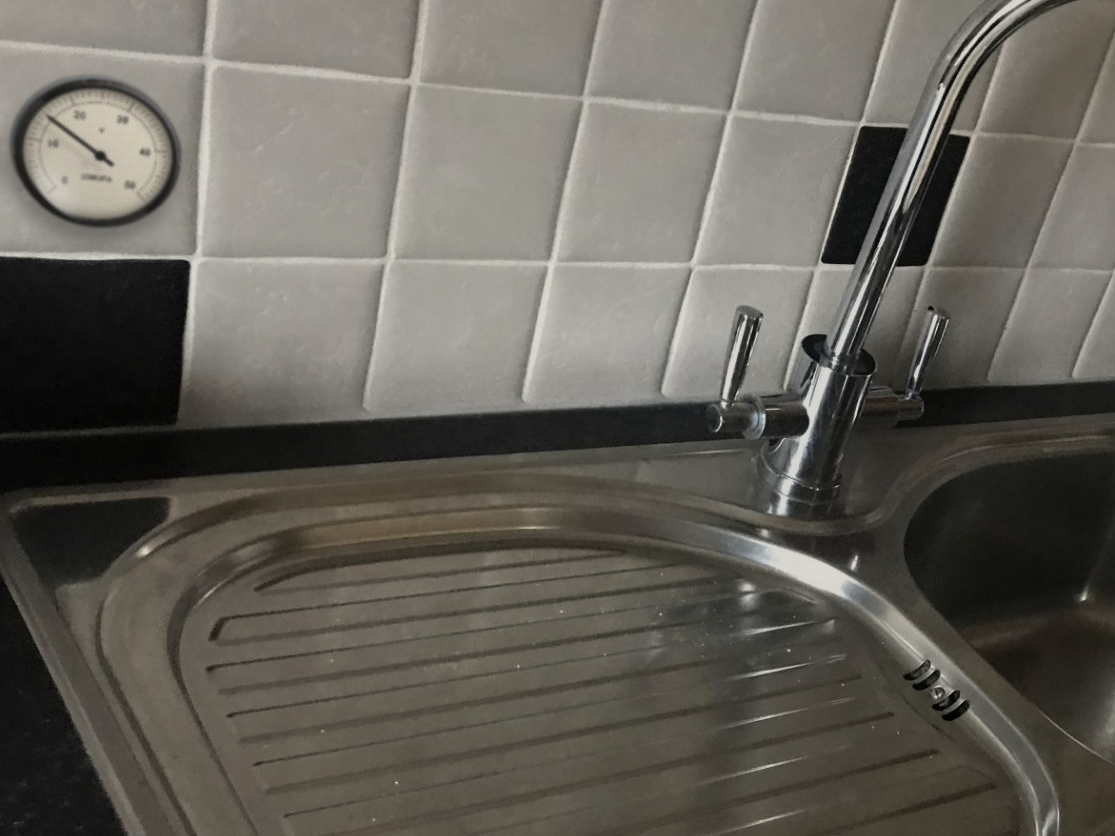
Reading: 15 (V)
